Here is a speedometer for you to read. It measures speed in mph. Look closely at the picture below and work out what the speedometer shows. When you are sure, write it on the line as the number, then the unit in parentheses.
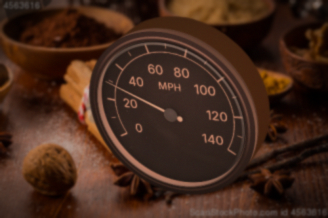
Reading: 30 (mph)
